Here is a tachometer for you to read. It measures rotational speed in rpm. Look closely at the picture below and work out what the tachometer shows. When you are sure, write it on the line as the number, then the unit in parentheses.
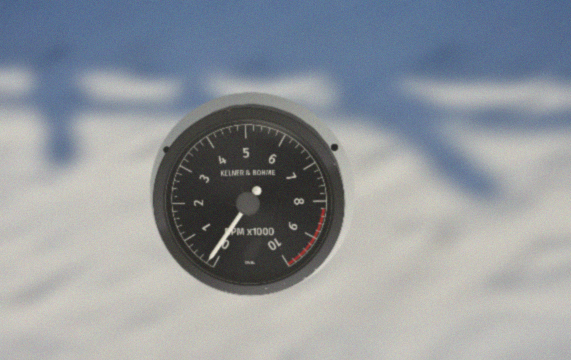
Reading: 200 (rpm)
